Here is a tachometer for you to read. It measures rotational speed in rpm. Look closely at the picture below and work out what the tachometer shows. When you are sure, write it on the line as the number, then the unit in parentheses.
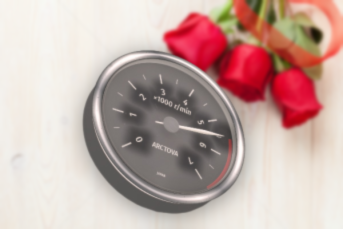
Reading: 5500 (rpm)
